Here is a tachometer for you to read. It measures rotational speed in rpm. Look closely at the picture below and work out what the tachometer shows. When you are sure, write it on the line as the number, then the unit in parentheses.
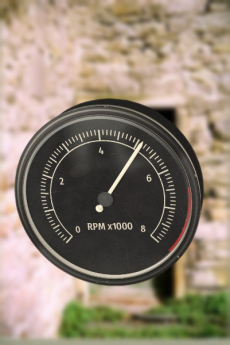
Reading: 5100 (rpm)
